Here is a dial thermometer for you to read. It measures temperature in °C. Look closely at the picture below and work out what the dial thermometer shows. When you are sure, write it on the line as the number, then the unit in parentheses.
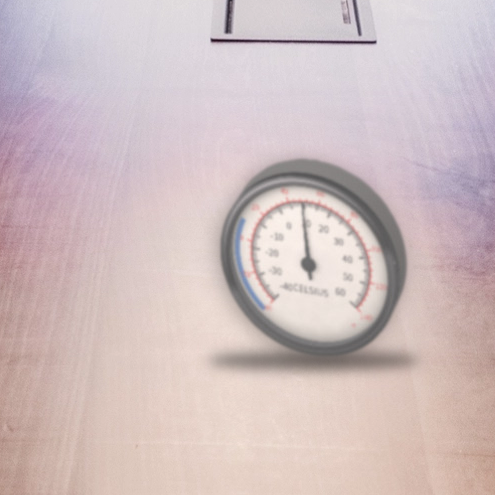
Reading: 10 (°C)
